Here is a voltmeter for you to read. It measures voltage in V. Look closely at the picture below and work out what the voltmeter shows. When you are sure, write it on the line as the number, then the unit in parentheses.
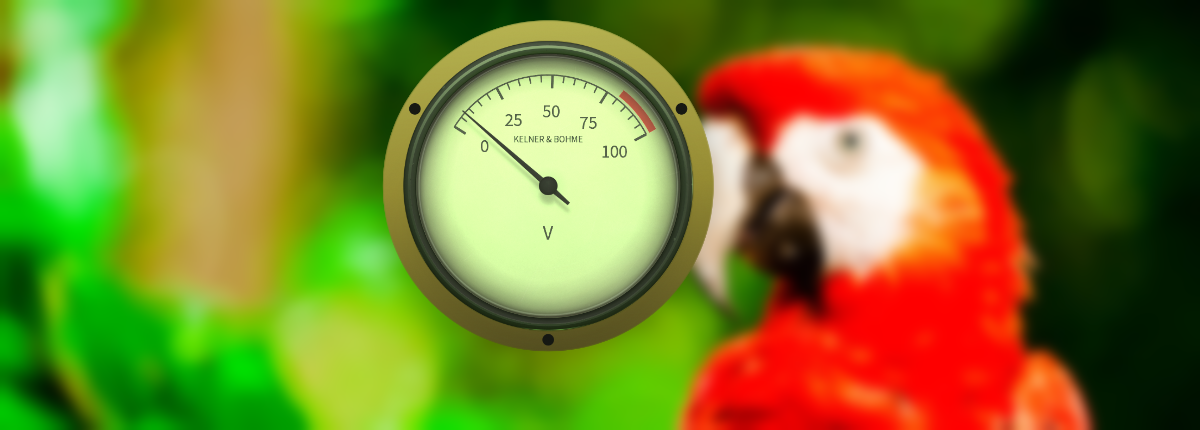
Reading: 7.5 (V)
